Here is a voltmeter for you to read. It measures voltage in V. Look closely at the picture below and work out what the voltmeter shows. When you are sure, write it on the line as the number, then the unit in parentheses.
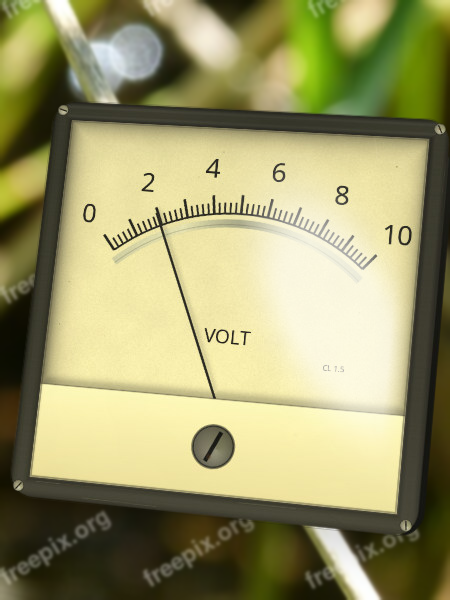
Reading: 2 (V)
